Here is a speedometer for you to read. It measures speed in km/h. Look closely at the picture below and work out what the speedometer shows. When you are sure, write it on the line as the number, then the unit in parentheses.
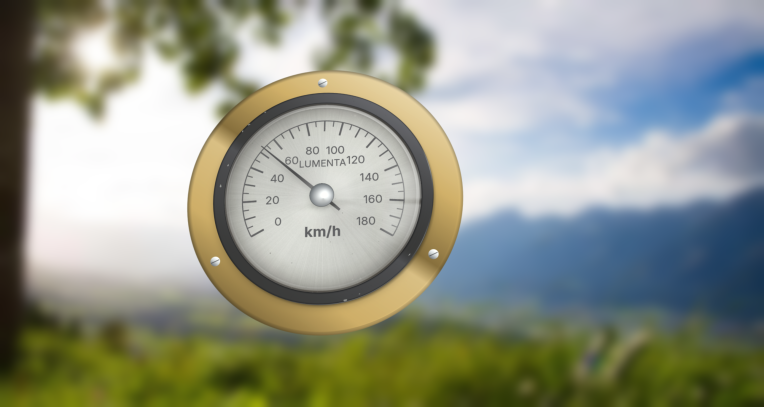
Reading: 52.5 (km/h)
